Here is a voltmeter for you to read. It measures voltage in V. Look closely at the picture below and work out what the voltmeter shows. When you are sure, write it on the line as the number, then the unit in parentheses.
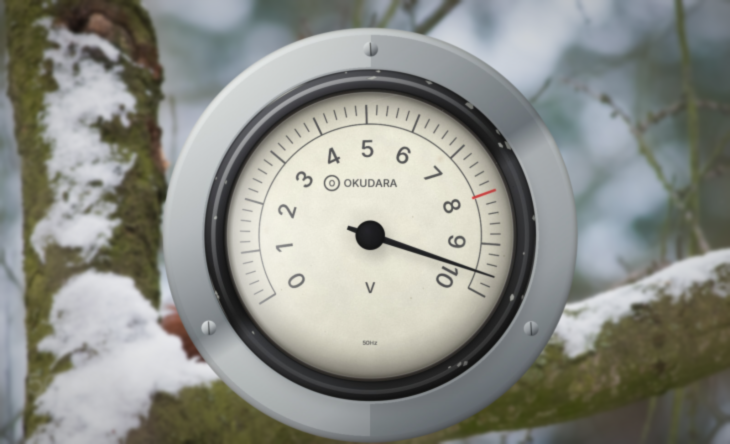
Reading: 9.6 (V)
